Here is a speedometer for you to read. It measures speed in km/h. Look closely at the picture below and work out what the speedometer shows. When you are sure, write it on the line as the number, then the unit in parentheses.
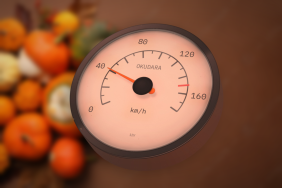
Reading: 40 (km/h)
